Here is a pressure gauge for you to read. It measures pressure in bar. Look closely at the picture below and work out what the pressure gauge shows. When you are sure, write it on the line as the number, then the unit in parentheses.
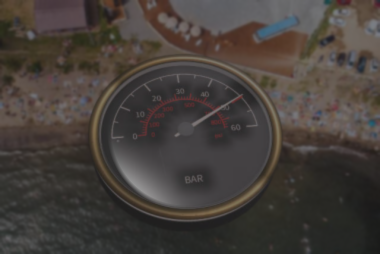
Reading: 50 (bar)
